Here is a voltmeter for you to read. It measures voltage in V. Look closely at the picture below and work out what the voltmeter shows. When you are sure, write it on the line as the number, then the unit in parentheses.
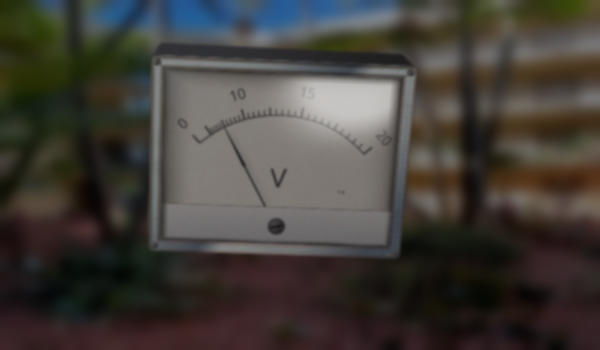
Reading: 7.5 (V)
